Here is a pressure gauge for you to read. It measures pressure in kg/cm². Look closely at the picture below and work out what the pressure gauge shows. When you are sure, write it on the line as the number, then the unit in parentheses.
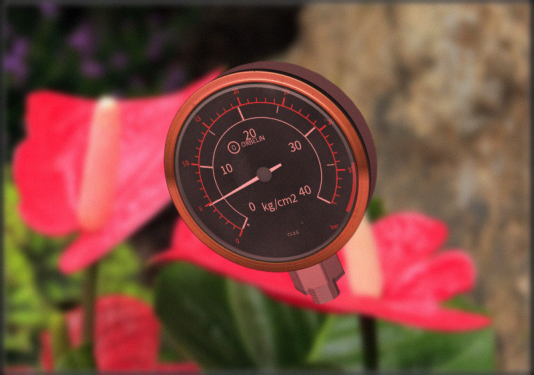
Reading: 5 (kg/cm²)
